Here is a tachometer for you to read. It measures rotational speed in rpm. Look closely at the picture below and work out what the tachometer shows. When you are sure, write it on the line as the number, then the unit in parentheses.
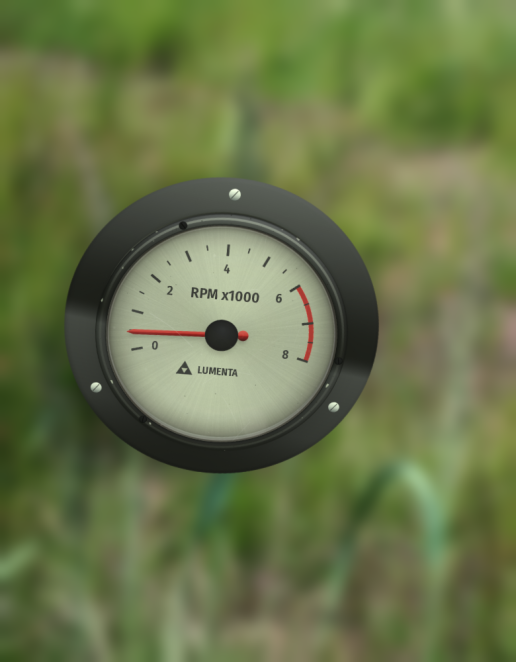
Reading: 500 (rpm)
